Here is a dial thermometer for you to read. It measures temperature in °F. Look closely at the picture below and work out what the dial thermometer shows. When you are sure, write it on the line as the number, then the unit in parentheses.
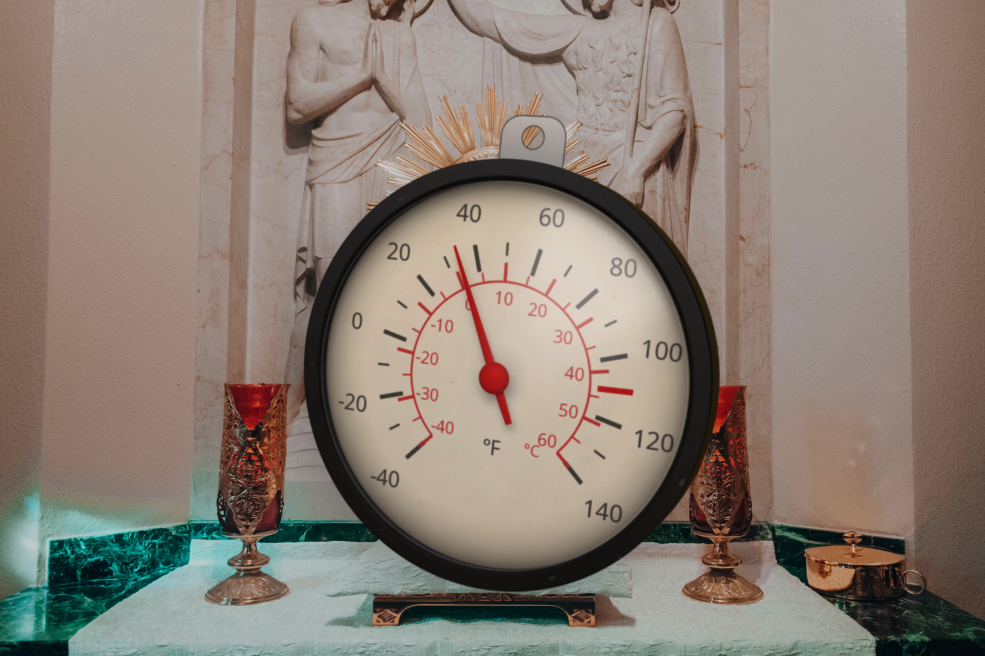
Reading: 35 (°F)
